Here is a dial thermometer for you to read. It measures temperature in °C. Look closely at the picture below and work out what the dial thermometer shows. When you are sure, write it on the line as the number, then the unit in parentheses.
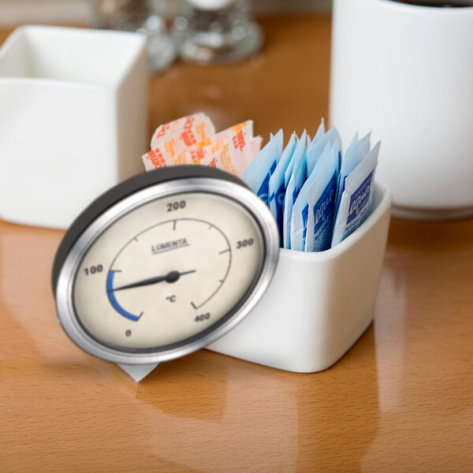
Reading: 75 (°C)
